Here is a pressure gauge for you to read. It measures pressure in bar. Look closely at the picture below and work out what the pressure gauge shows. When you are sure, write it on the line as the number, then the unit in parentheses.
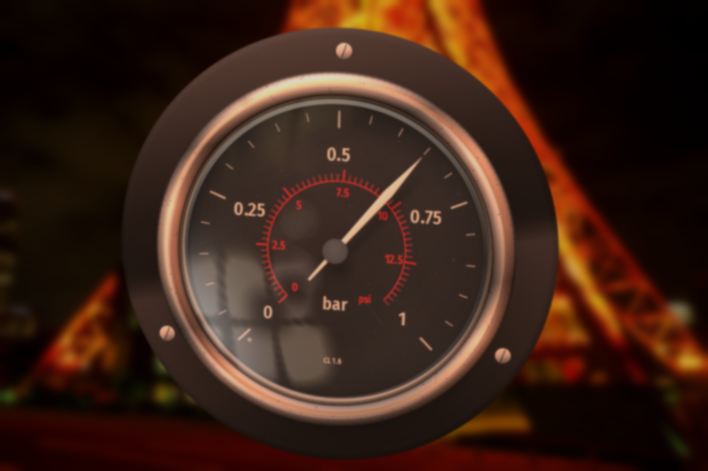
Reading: 0.65 (bar)
